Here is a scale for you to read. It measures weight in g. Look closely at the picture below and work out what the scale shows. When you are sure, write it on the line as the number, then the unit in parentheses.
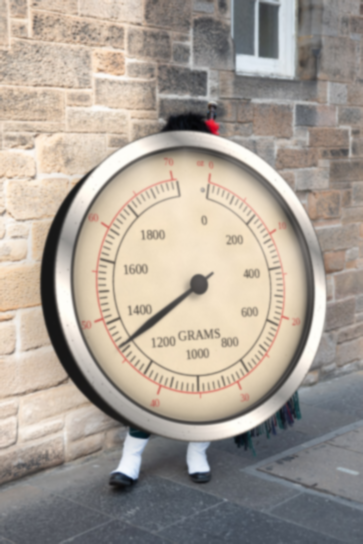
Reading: 1320 (g)
